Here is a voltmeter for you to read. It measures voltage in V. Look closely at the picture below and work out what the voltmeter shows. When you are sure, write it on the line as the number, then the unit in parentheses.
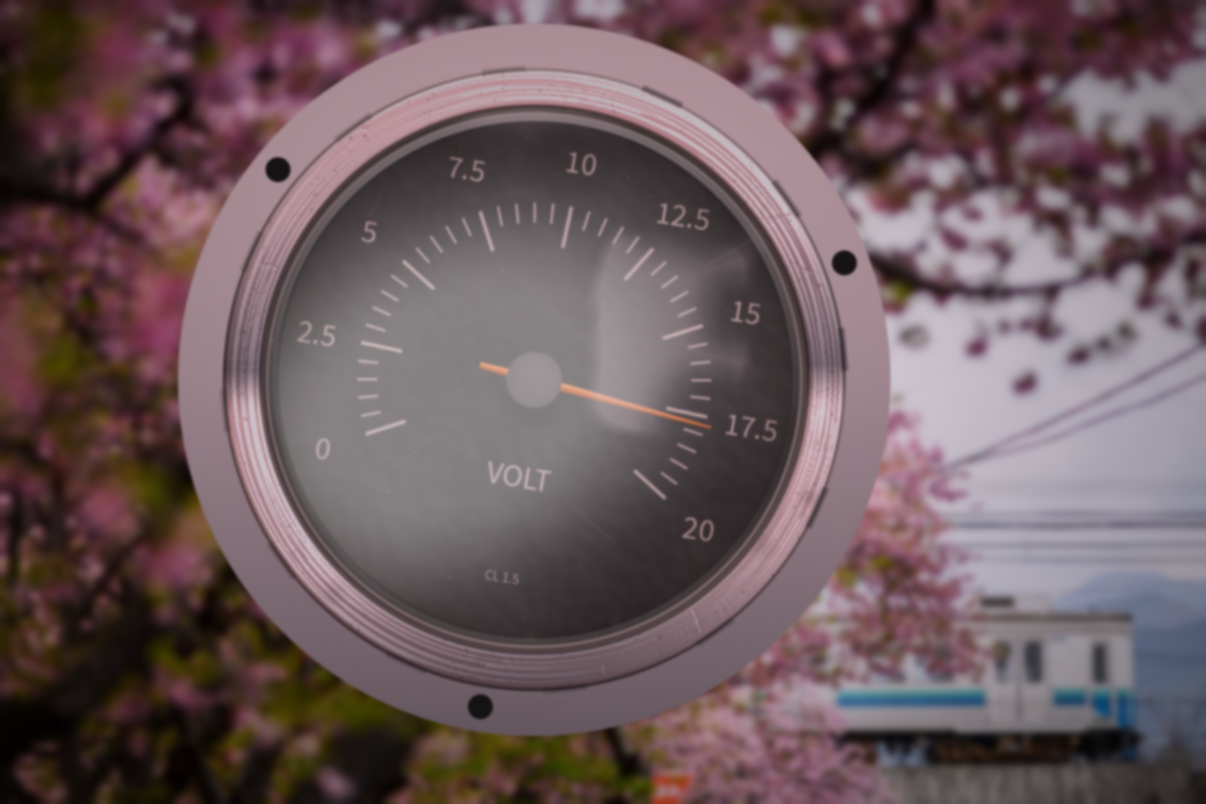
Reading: 17.75 (V)
